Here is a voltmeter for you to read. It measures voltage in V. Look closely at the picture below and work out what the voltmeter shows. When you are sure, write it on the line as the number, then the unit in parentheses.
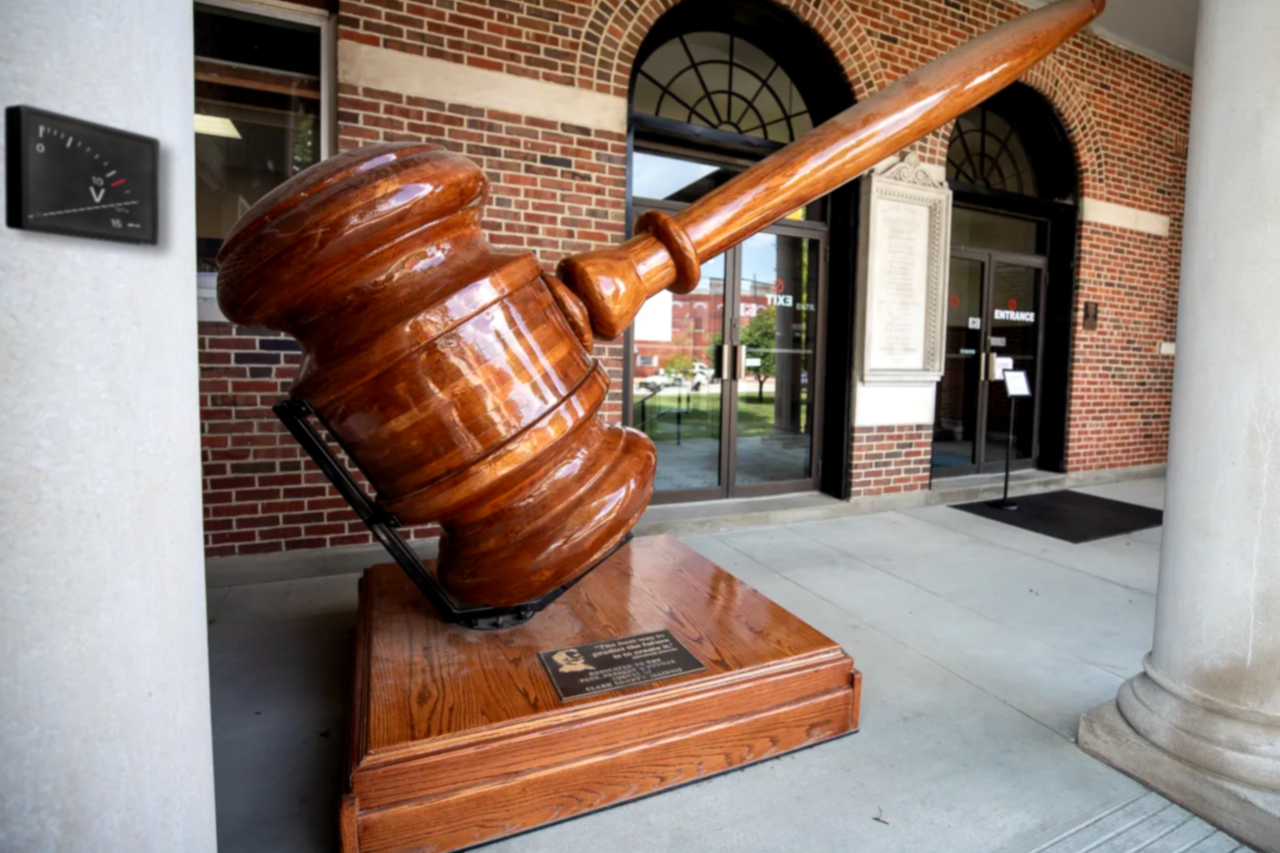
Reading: 13 (V)
